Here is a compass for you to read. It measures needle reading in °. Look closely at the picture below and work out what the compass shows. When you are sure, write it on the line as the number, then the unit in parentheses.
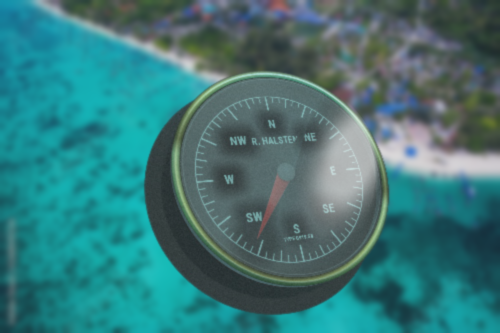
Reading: 215 (°)
